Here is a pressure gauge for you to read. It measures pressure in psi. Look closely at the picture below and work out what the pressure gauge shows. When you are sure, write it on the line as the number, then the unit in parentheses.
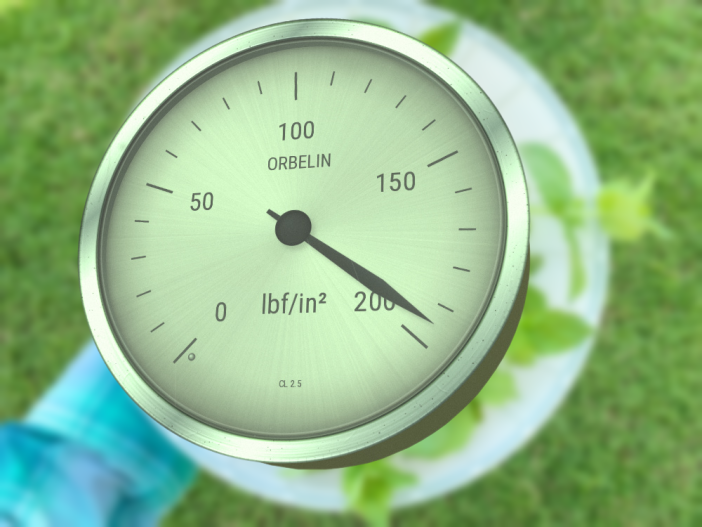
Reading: 195 (psi)
